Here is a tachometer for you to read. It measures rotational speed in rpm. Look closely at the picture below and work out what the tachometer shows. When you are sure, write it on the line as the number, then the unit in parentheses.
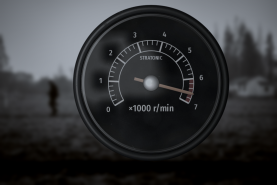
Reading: 6600 (rpm)
